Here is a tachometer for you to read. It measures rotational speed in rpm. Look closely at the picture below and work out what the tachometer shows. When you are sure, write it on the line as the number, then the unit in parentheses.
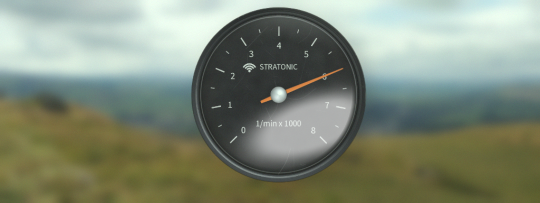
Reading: 6000 (rpm)
